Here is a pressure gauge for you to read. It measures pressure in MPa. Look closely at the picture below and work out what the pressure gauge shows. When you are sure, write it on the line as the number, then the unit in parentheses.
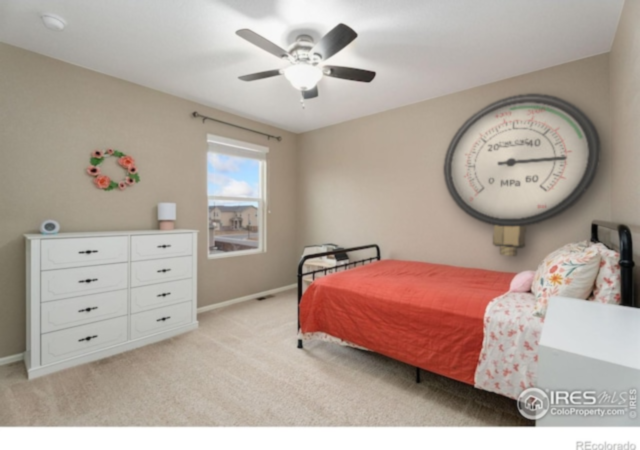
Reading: 50 (MPa)
